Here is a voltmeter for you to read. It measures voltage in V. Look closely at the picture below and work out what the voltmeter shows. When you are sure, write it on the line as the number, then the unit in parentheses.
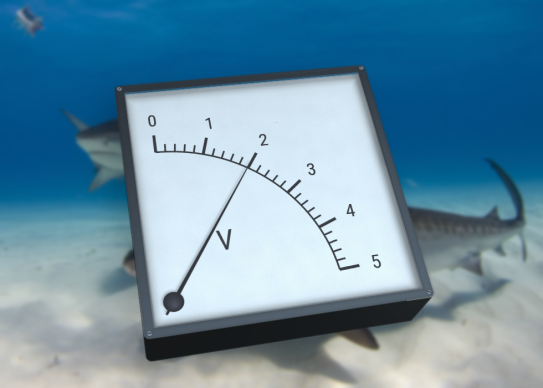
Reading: 2 (V)
